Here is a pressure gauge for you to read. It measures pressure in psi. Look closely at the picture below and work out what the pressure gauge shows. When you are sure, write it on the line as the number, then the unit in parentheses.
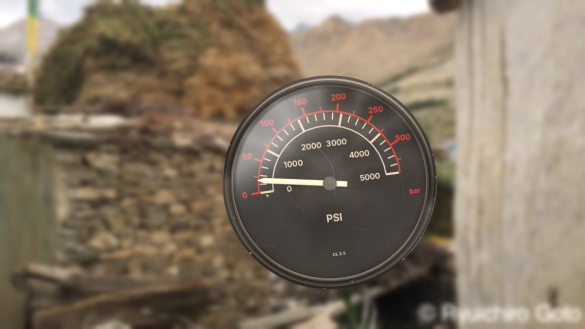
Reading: 300 (psi)
